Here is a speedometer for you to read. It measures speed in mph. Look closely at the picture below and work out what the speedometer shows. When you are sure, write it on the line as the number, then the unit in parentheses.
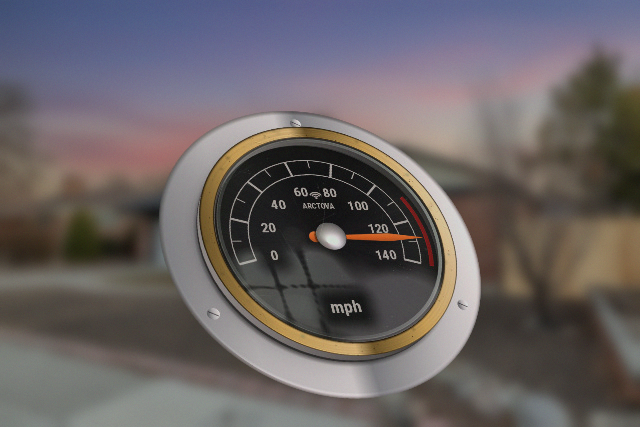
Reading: 130 (mph)
